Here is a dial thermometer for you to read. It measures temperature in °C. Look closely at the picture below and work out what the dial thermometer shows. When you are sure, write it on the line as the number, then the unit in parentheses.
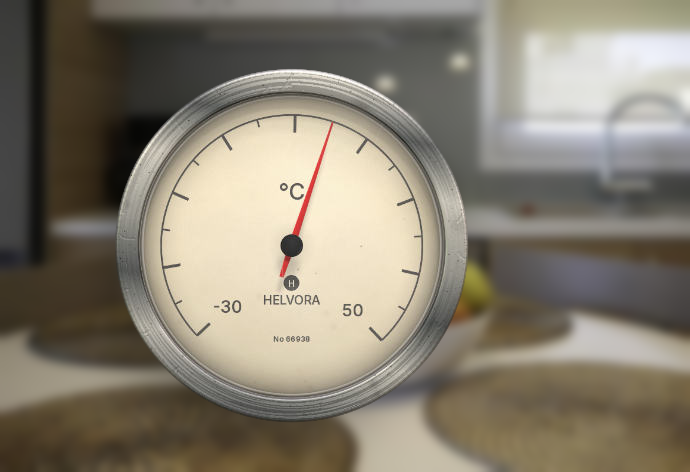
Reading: 15 (°C)
